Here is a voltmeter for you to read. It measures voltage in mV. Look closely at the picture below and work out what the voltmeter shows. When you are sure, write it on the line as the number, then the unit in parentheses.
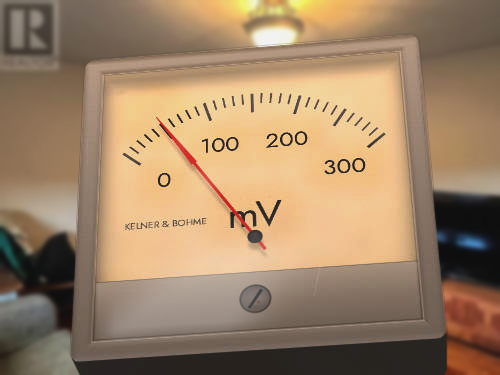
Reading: 50 (mV)
